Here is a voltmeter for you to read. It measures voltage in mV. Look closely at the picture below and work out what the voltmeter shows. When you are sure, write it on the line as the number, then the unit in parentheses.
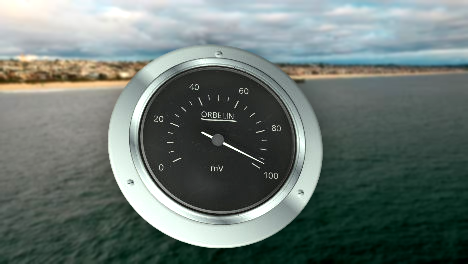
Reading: 97.5 (mV)
